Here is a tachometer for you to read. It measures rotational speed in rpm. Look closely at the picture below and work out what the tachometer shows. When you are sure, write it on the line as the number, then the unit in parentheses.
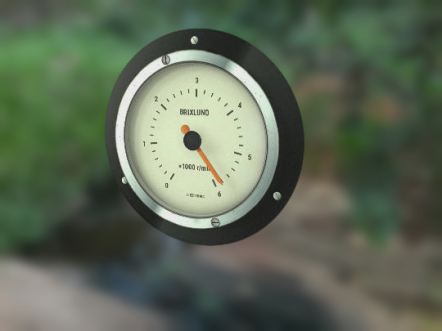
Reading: 5800 (rpm)
